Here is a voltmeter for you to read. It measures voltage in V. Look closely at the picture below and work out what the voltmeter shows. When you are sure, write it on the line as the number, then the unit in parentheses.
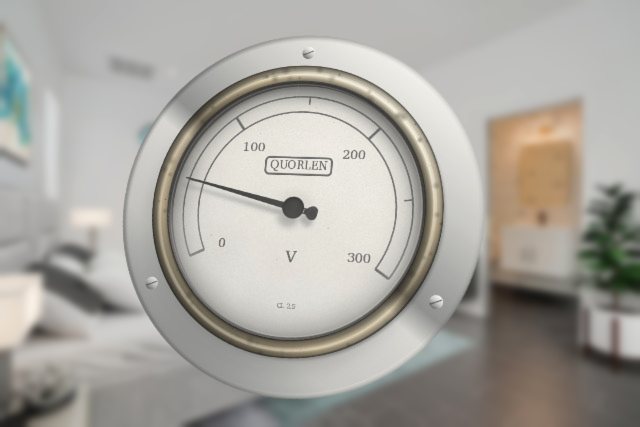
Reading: 50 (V)
